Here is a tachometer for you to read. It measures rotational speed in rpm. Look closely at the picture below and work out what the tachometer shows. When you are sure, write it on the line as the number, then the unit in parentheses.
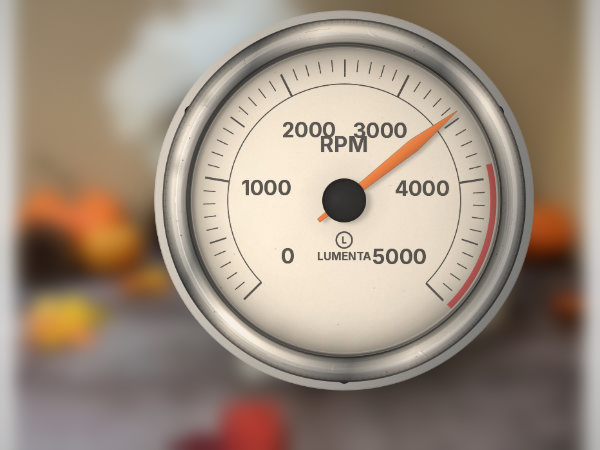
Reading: 3450 (rpm)
